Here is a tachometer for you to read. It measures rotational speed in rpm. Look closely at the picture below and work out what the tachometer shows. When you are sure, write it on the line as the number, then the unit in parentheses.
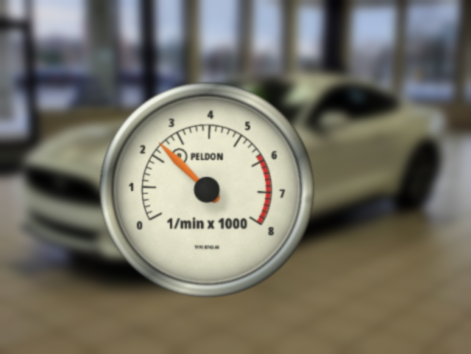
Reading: 2400 (rpm)
